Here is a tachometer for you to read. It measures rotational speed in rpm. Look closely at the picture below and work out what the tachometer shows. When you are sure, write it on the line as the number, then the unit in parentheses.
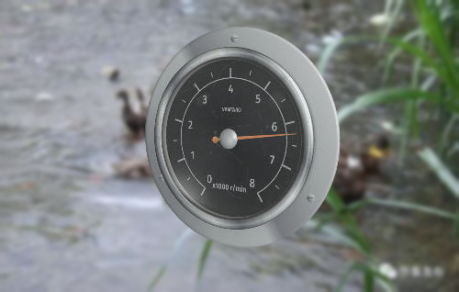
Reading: 6250 (rpm)
